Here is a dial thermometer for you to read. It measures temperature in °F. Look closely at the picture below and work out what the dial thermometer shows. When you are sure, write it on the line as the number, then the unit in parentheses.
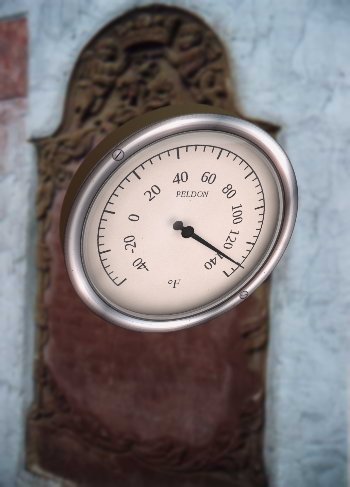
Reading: 132 (°F)
